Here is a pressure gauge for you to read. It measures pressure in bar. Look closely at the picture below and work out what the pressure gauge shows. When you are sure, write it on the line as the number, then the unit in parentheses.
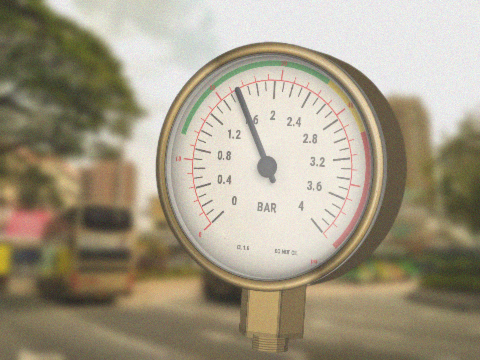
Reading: 1.6 (bar)
